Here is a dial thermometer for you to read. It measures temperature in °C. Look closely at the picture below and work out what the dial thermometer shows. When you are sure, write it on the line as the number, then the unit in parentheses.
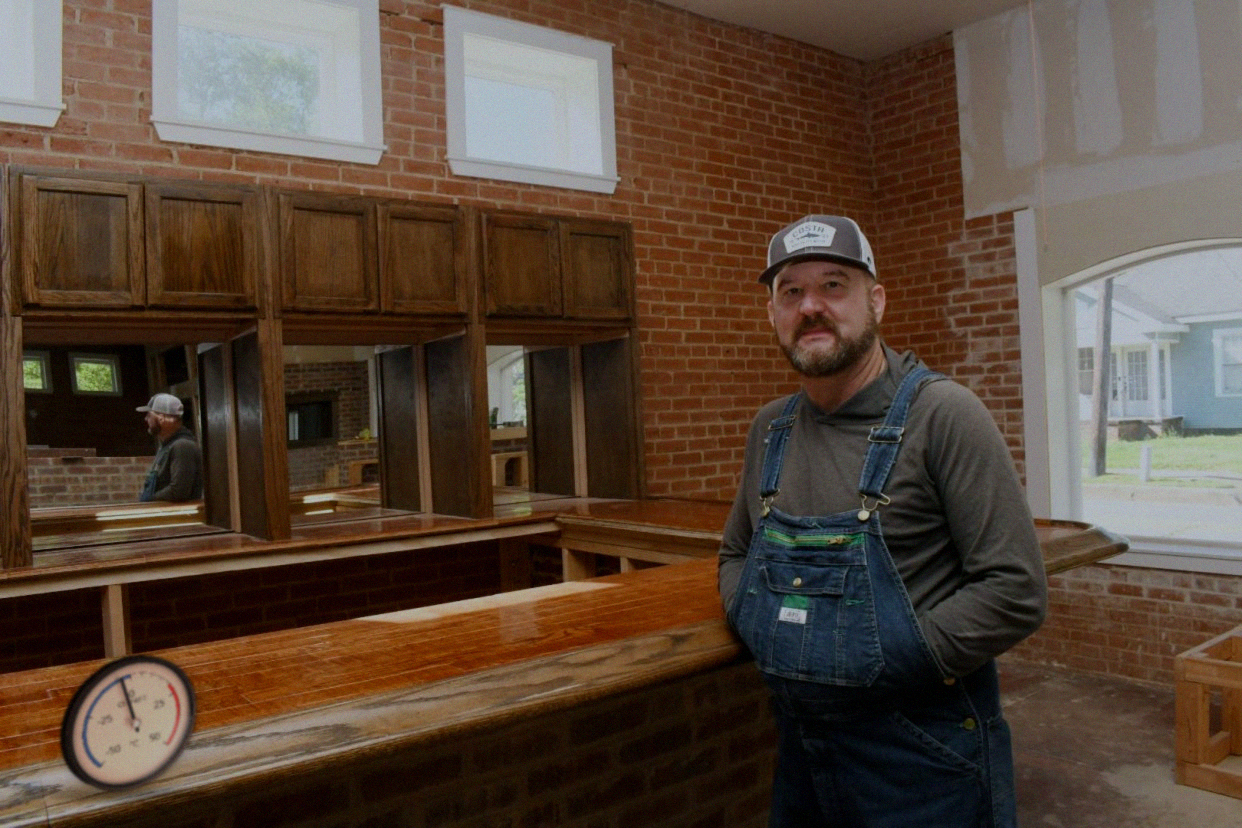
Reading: -5 (°C)
